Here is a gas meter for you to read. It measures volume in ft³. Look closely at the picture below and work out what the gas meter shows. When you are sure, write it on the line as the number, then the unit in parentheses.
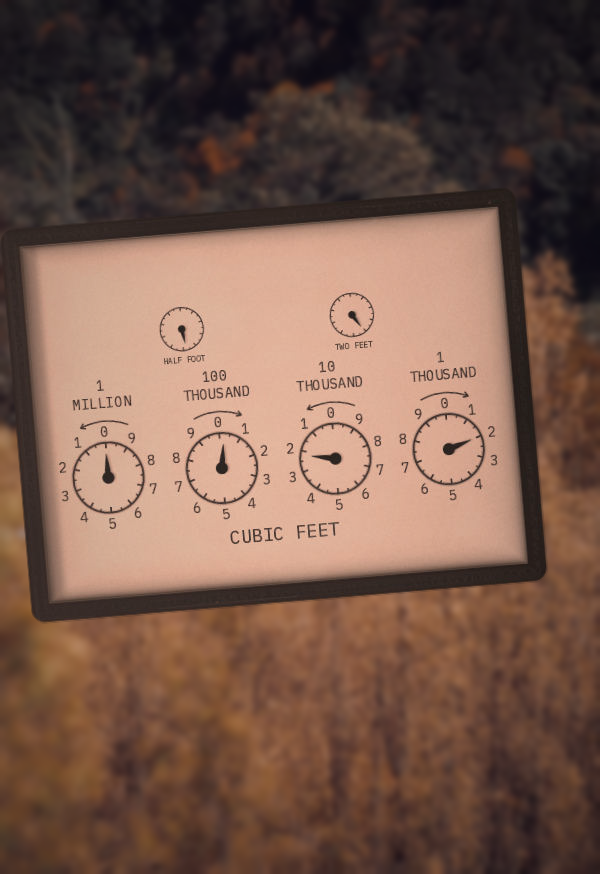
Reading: 2200 (ft³)
